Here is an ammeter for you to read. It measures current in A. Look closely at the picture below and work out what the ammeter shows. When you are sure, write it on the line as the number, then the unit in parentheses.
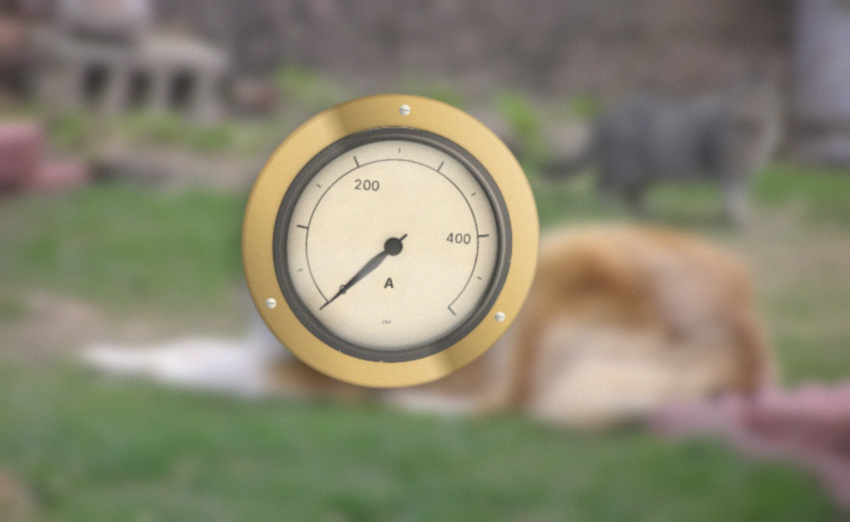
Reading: 0 (A)
